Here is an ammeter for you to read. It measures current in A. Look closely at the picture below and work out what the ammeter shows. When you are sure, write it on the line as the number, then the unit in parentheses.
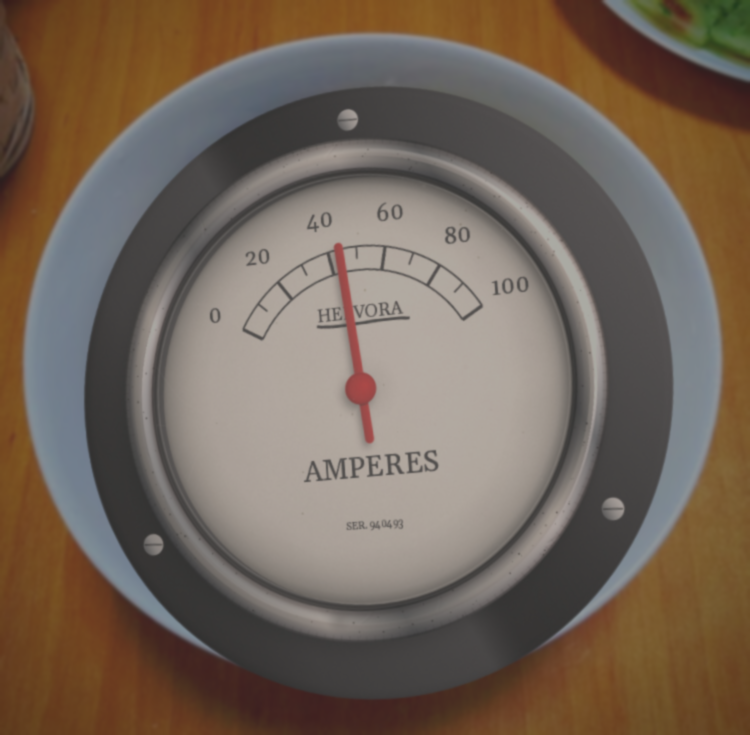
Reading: 45 (A)
